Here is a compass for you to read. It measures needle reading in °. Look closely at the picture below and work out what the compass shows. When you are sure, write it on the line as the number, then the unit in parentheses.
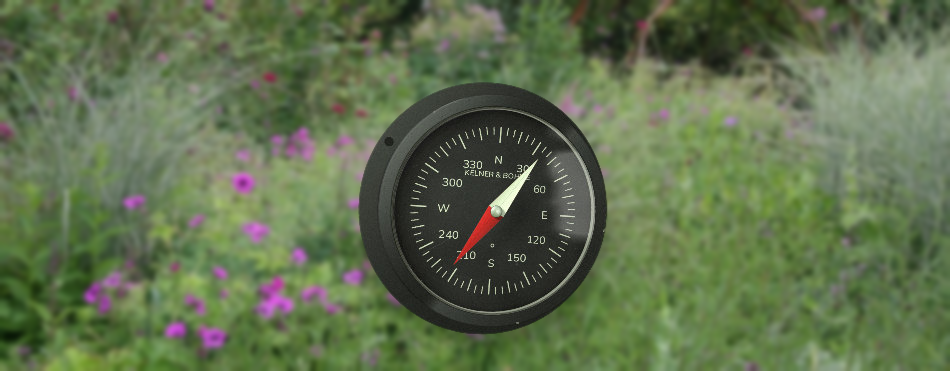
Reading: 215 (°)
